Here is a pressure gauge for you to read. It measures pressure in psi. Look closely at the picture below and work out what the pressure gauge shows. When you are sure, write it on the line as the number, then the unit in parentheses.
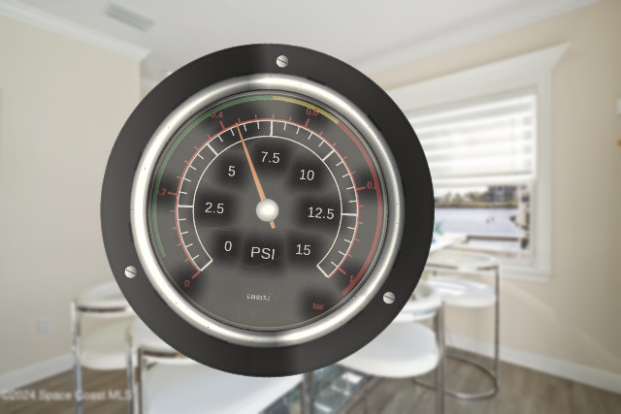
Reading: 6.25 (psi)
